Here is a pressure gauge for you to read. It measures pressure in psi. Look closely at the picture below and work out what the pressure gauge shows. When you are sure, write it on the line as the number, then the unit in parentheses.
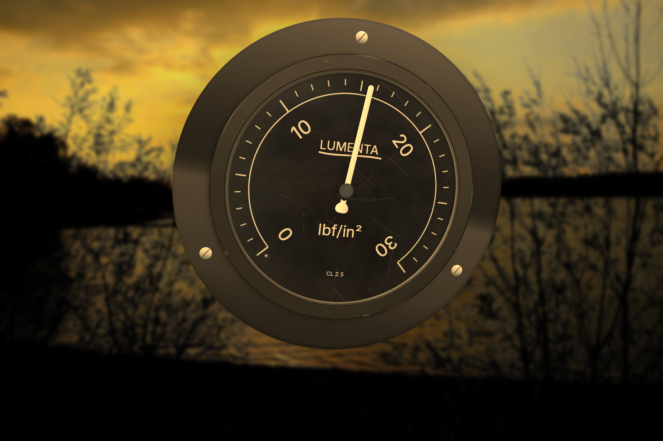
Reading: 15.5 (psi)
